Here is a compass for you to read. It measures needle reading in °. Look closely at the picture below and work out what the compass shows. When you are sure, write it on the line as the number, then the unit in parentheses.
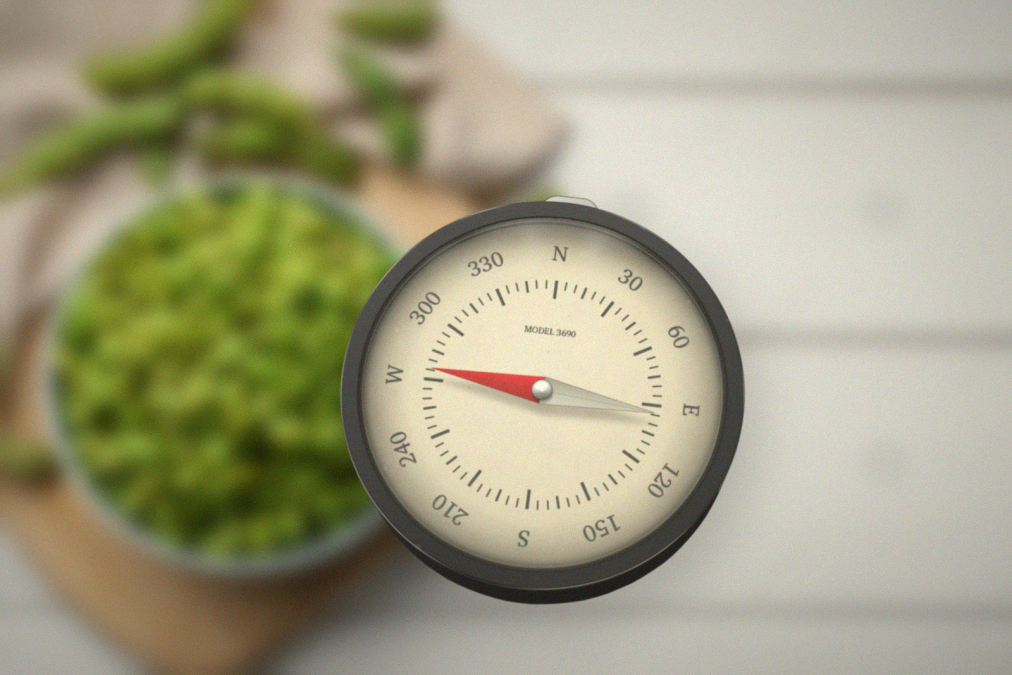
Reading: 275 (°)
